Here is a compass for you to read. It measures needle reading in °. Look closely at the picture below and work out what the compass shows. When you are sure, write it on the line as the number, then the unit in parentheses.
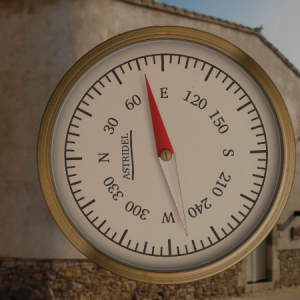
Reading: 77.5 (°)
